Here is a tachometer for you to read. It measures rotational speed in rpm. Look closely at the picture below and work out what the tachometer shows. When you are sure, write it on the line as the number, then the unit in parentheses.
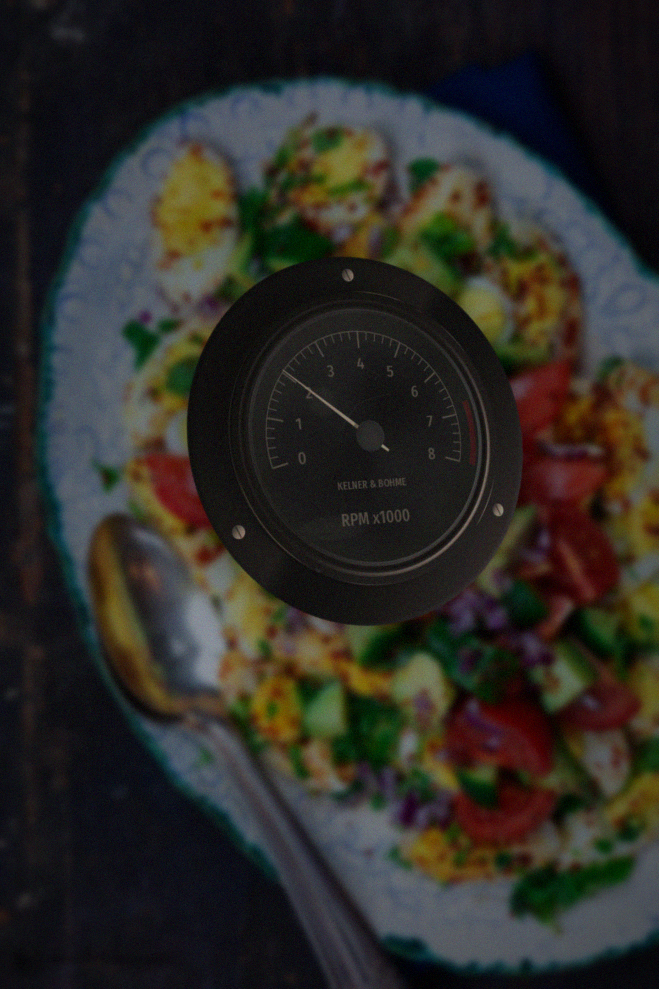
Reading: 2000 (rpm)
